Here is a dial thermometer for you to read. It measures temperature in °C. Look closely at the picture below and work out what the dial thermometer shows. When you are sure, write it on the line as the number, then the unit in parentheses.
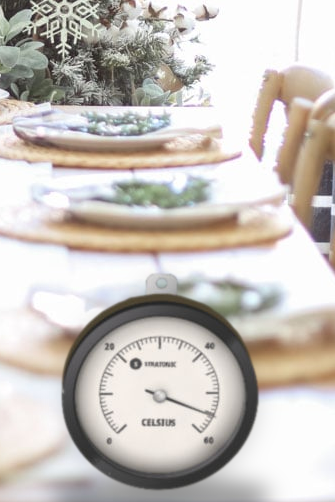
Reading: 55 (°C)
